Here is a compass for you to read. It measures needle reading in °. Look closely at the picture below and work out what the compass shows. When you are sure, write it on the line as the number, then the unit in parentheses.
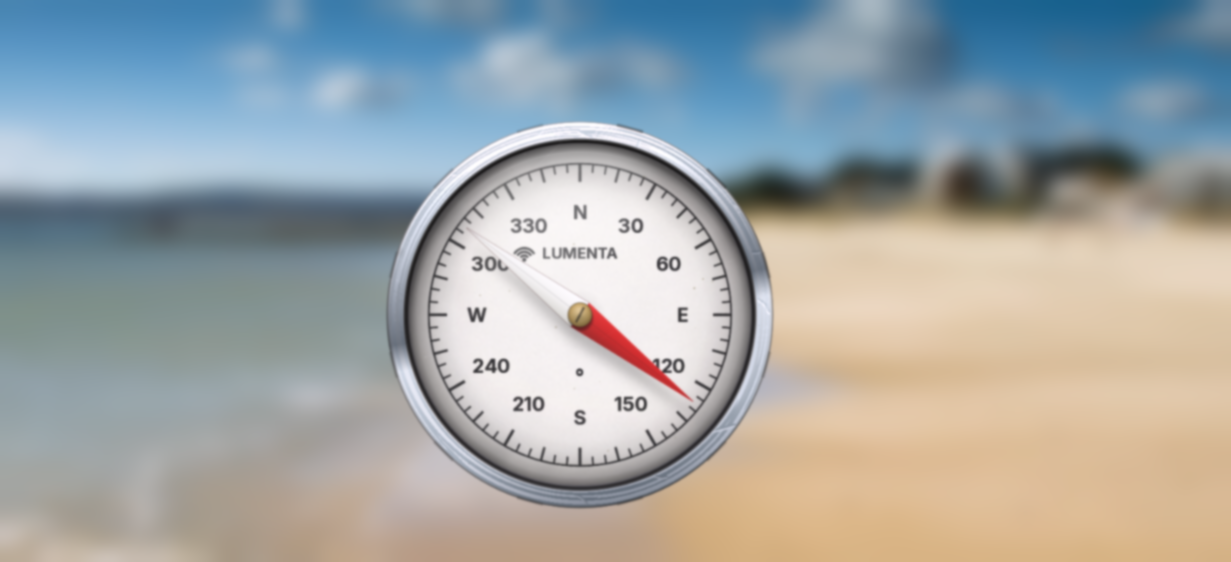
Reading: 127.5 (°)
